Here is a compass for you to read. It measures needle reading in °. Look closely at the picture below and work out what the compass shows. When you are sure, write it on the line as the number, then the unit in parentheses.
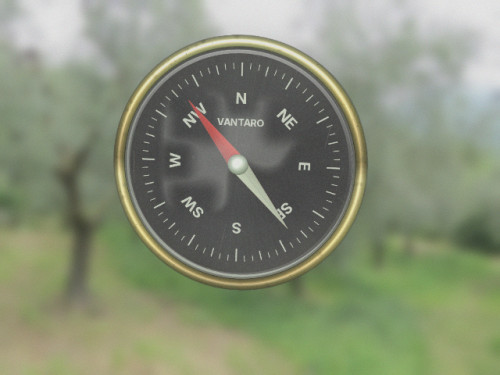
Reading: 320 (°)
